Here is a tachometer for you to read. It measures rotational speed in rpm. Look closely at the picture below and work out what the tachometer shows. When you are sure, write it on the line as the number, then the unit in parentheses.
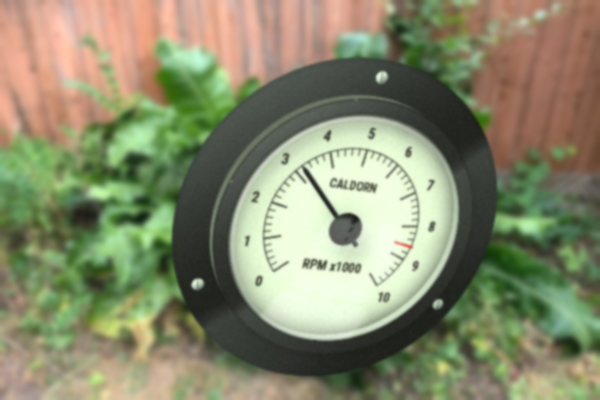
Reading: 3200 (rpm)
